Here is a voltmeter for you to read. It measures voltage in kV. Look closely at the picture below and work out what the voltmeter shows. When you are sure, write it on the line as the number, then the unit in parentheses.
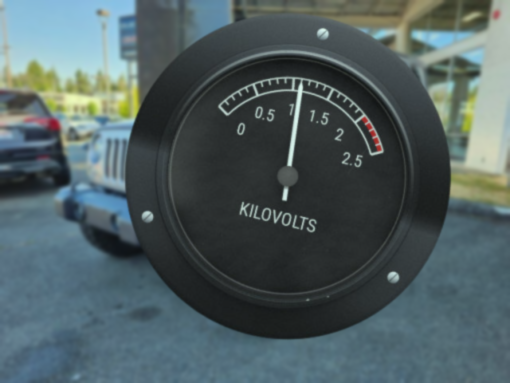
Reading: 1.1 (kV)
